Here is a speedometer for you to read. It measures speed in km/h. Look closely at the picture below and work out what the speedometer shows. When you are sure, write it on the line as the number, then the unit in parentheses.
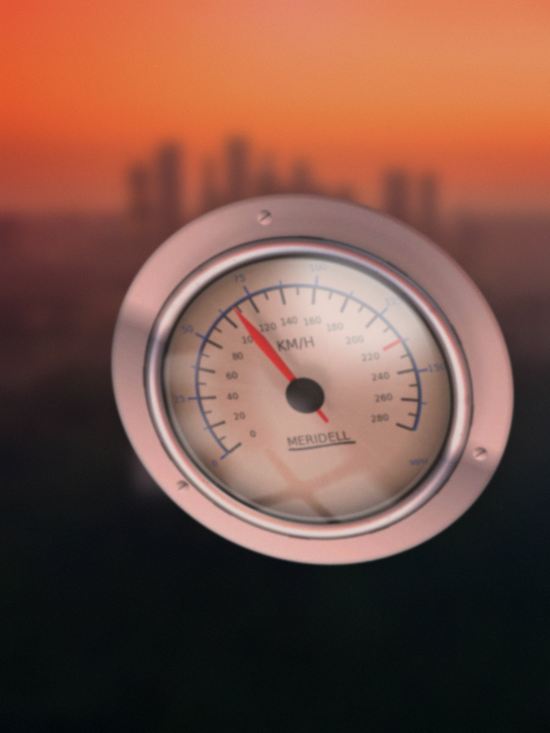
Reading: 110 (km/h)
